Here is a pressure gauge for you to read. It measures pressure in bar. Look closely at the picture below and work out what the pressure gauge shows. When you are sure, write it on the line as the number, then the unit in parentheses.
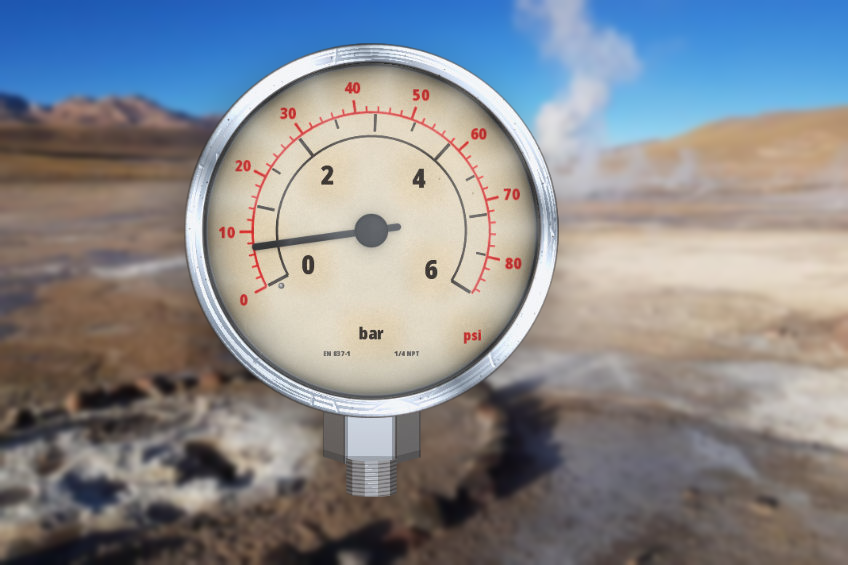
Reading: 0.5 (bar)
